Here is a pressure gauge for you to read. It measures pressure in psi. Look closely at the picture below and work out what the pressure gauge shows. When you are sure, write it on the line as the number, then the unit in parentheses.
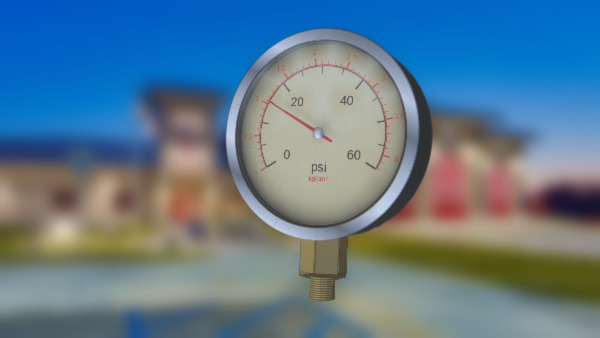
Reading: 15 (psi)
